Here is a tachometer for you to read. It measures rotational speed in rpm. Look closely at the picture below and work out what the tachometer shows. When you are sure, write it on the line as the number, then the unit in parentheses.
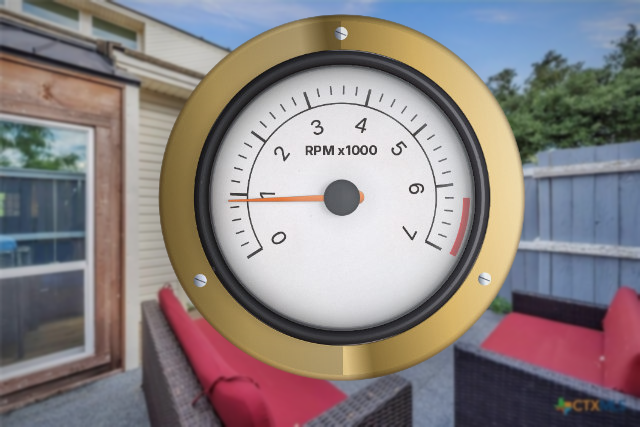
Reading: 900 (rpm)
